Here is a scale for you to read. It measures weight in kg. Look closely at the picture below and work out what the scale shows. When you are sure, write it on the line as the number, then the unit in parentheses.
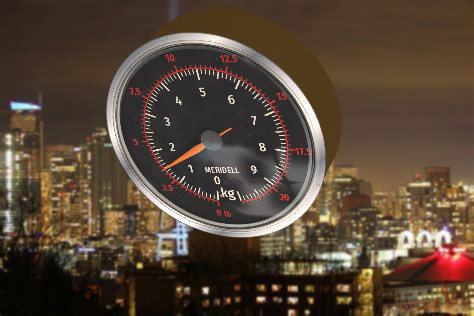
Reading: 1.5 (kg)
